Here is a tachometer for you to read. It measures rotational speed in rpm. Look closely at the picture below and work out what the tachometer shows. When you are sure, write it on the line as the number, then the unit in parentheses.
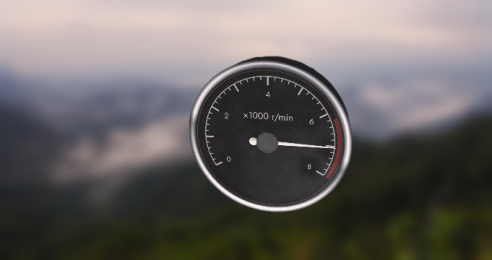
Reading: 7000 (rpm)
